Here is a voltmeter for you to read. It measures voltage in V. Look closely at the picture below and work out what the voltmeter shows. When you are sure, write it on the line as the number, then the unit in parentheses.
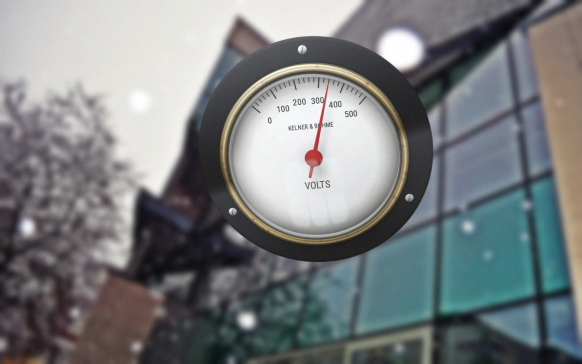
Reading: 340 (V)
